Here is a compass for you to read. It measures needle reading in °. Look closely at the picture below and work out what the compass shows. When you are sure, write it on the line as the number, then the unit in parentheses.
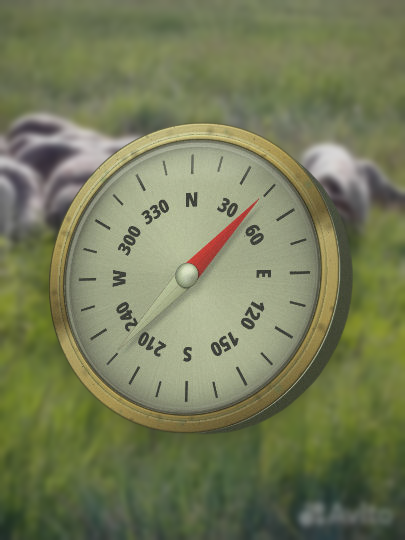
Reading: 45 (°)
